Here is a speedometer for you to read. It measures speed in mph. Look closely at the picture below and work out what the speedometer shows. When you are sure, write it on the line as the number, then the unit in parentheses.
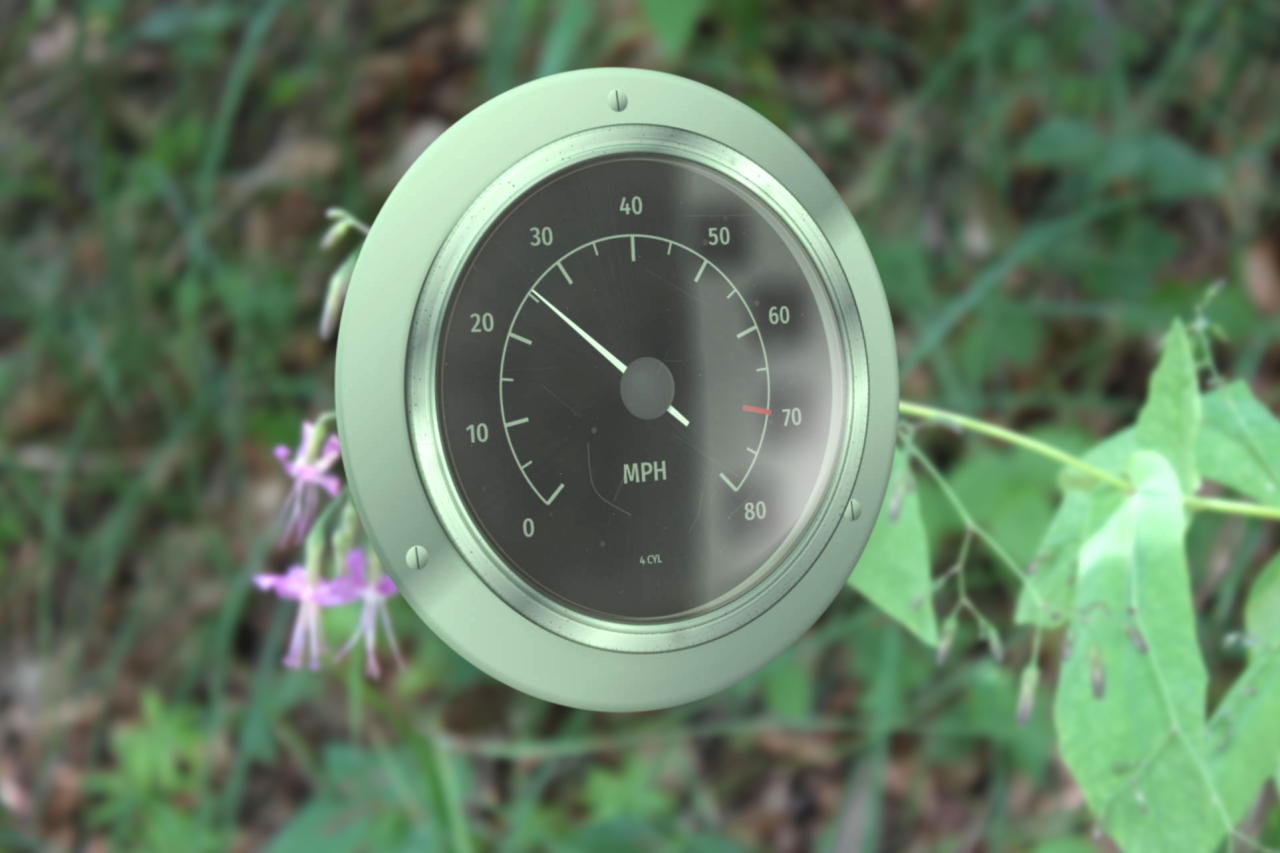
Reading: 25 (mph)
